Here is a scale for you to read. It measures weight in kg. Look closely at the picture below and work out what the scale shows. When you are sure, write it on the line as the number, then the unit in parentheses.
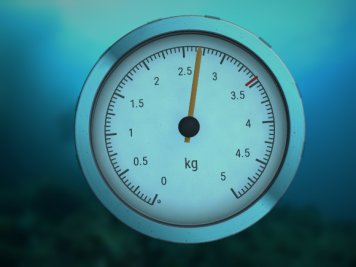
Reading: 2.7 (kg)
